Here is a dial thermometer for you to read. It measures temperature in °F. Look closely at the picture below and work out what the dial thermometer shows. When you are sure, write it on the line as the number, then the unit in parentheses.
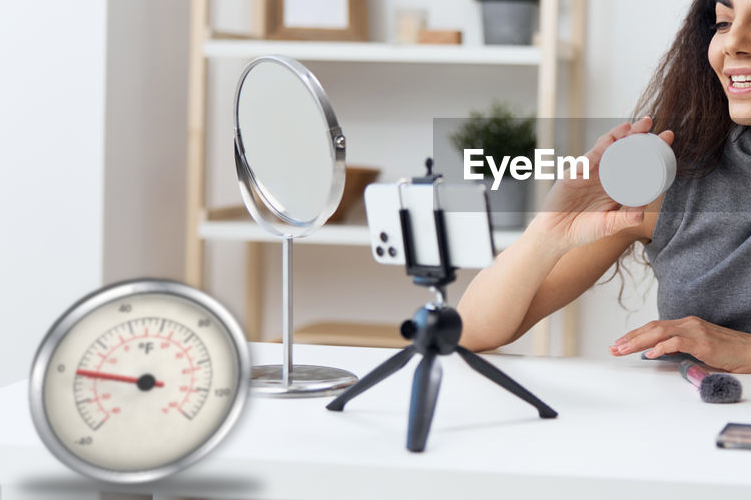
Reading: 0 (°F)
